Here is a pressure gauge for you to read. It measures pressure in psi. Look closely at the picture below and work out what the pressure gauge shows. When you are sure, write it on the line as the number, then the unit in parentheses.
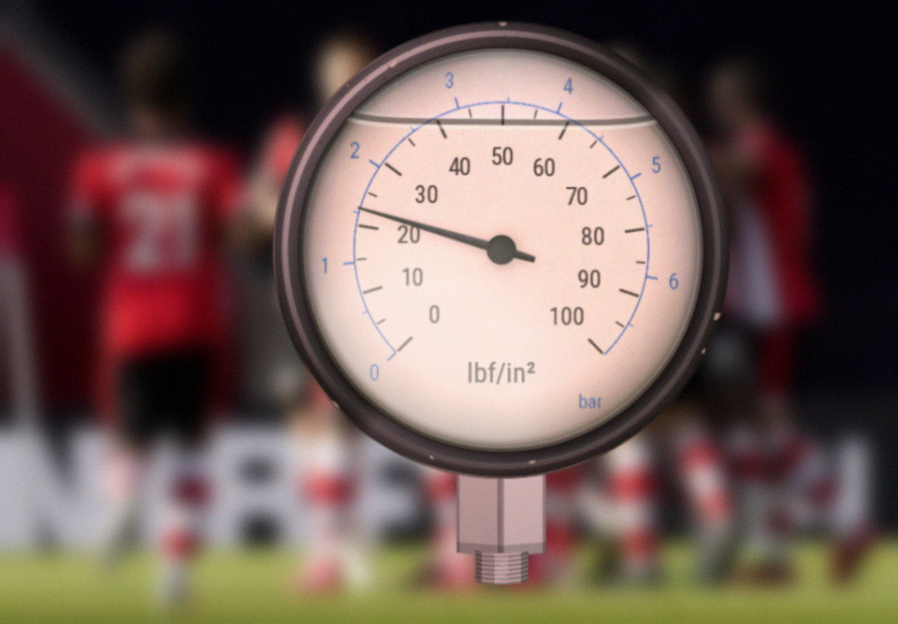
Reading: 22.5 (psi)
